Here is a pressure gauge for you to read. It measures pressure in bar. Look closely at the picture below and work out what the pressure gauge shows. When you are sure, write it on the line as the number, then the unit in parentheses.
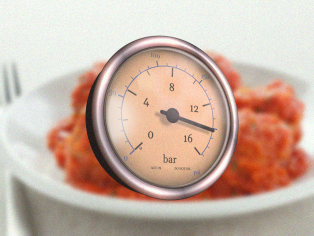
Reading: 14 (bar)
